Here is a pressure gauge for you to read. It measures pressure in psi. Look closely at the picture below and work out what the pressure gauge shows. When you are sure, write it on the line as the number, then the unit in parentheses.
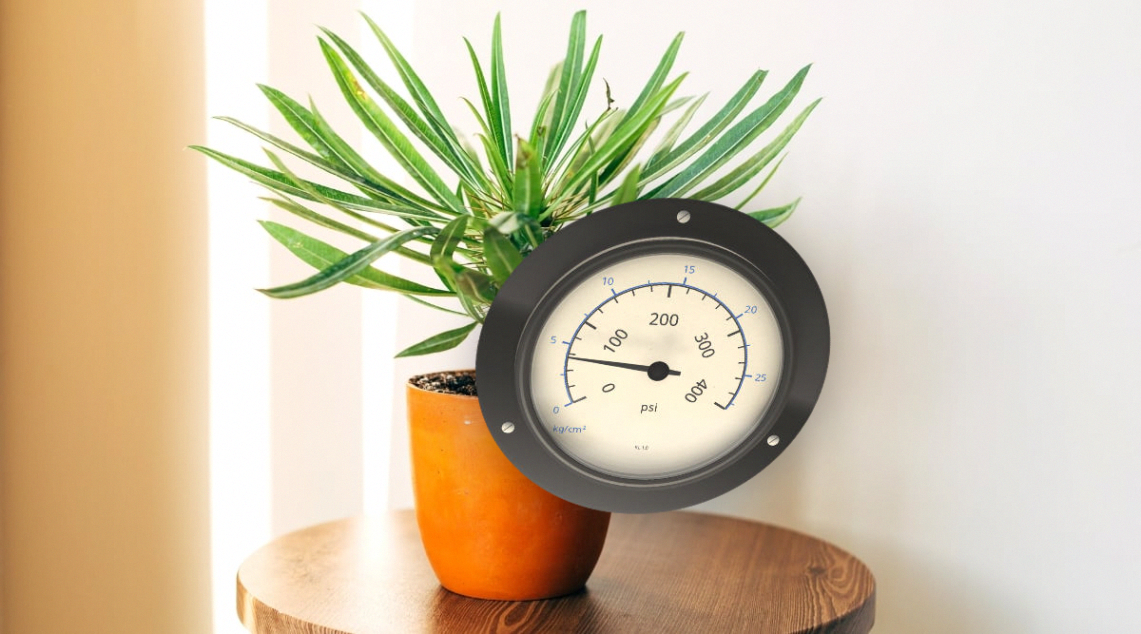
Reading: 60 (psi)
